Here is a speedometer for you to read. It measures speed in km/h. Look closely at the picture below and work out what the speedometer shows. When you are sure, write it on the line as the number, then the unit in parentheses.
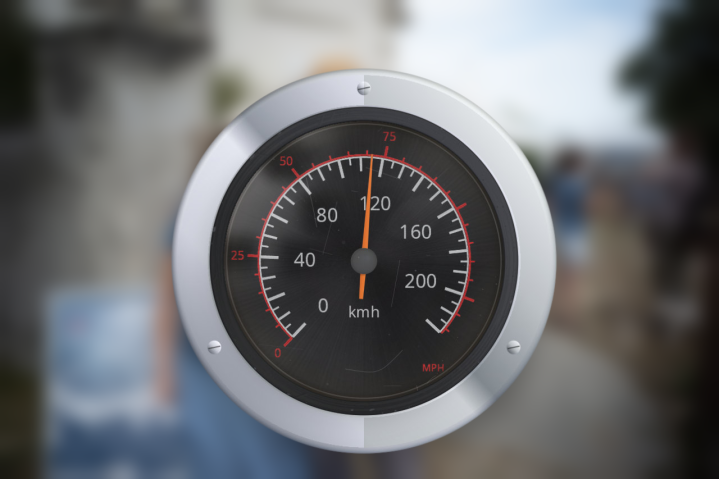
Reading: 115 (km/h)
